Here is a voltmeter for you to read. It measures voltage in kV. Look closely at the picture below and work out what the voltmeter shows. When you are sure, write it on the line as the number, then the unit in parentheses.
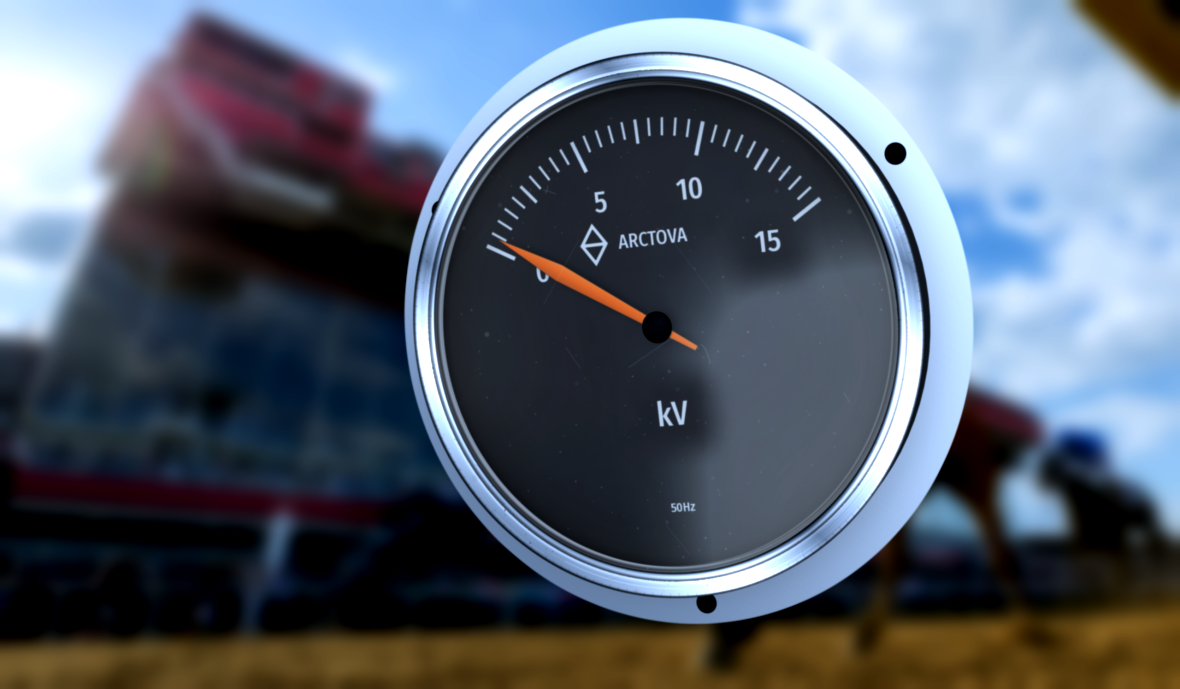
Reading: 0.5 (kV)
